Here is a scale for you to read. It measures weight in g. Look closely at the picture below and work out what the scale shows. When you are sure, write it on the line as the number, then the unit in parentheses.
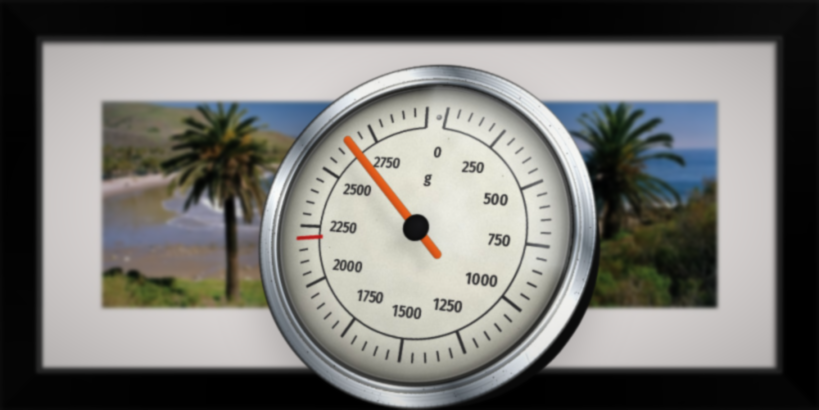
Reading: 2650 (g)
